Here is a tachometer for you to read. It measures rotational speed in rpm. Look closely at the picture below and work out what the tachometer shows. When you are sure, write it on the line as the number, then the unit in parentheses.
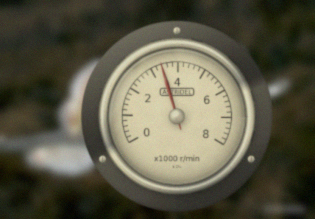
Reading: 3400 (rpm)
